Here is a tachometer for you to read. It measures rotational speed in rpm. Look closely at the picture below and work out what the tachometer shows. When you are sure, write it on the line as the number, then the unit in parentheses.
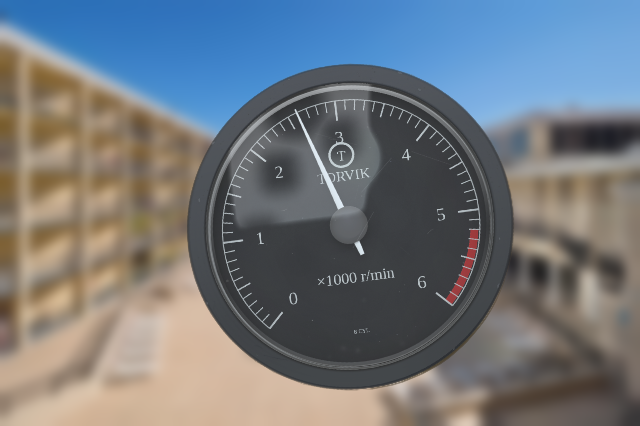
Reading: 2600 (rpm)
